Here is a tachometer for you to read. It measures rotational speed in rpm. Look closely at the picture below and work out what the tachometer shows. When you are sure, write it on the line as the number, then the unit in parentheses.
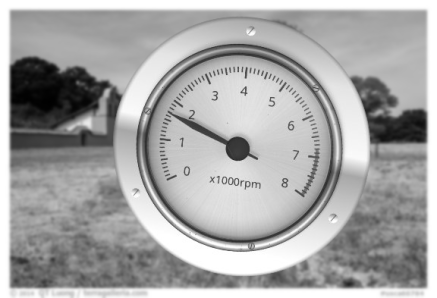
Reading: 1700 (rpm)
